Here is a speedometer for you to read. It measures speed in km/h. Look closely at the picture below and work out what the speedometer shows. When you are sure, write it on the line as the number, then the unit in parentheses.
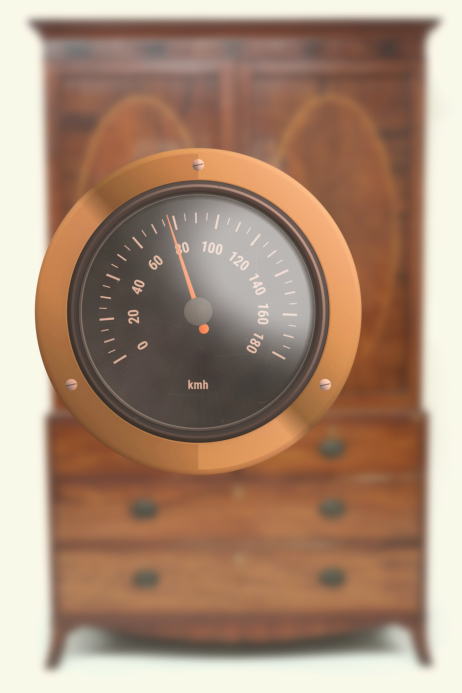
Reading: 77.5 (km/h)
